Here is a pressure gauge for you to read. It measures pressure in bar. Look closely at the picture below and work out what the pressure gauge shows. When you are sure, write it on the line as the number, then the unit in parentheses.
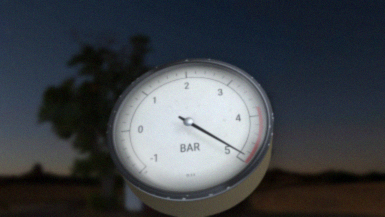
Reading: 4.9 (bar)
